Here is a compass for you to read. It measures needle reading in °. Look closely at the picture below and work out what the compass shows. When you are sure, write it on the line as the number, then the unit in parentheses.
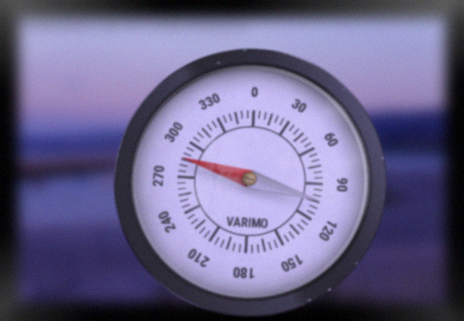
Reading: 285 (°)
